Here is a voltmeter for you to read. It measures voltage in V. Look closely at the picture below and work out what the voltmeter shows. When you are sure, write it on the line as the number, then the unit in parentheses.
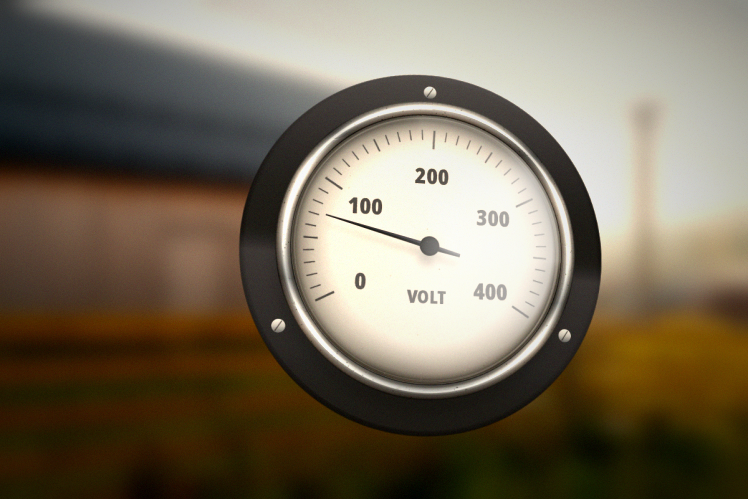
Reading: 70 (V)
